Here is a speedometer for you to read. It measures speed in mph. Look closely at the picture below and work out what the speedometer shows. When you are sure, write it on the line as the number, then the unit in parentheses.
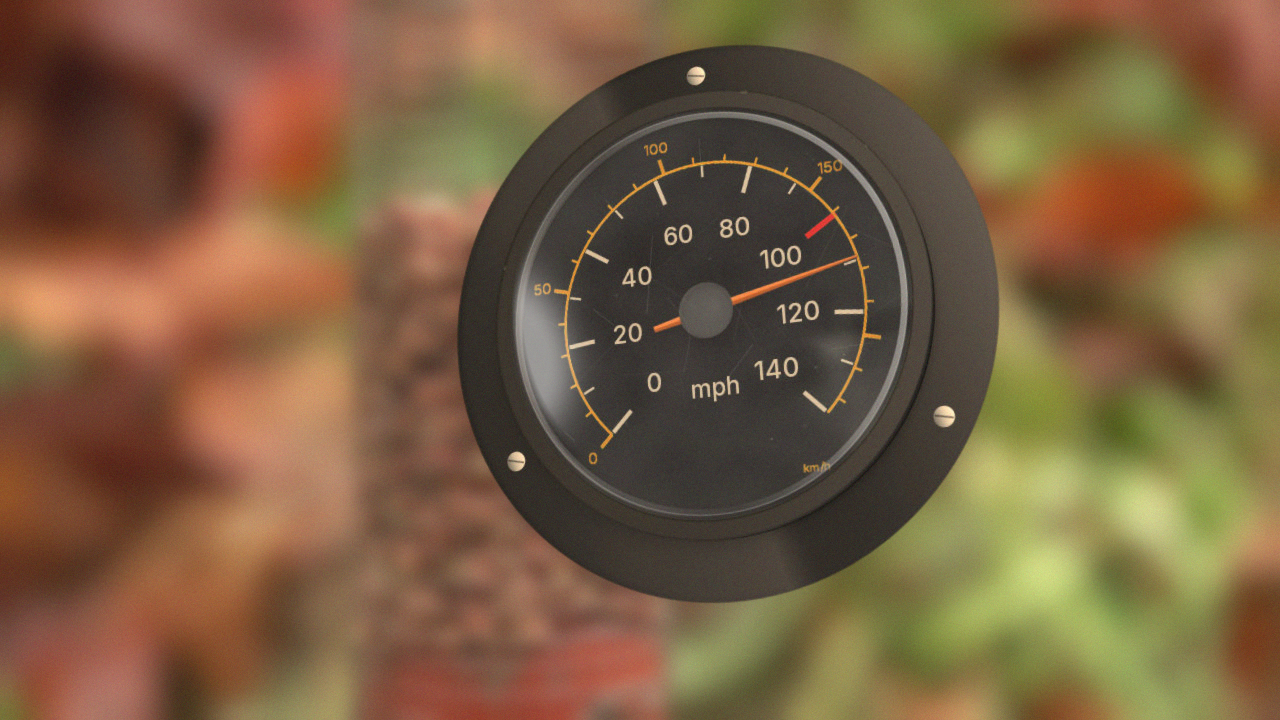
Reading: 110 (mph)
